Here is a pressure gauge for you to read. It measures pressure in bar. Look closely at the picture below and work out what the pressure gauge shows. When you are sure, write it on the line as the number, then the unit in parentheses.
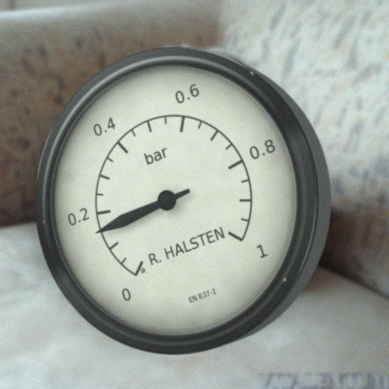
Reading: 0.15 (bar)
